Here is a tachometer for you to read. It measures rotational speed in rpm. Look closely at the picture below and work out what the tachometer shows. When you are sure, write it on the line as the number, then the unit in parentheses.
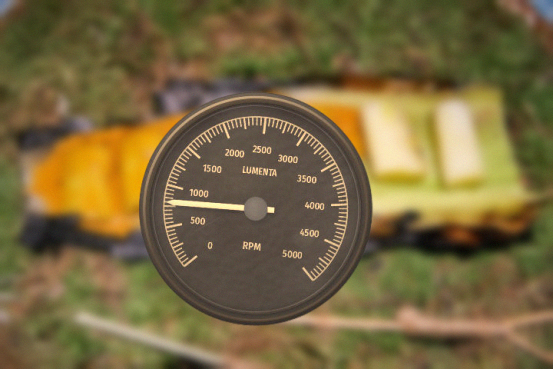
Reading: 800 (rpm)
